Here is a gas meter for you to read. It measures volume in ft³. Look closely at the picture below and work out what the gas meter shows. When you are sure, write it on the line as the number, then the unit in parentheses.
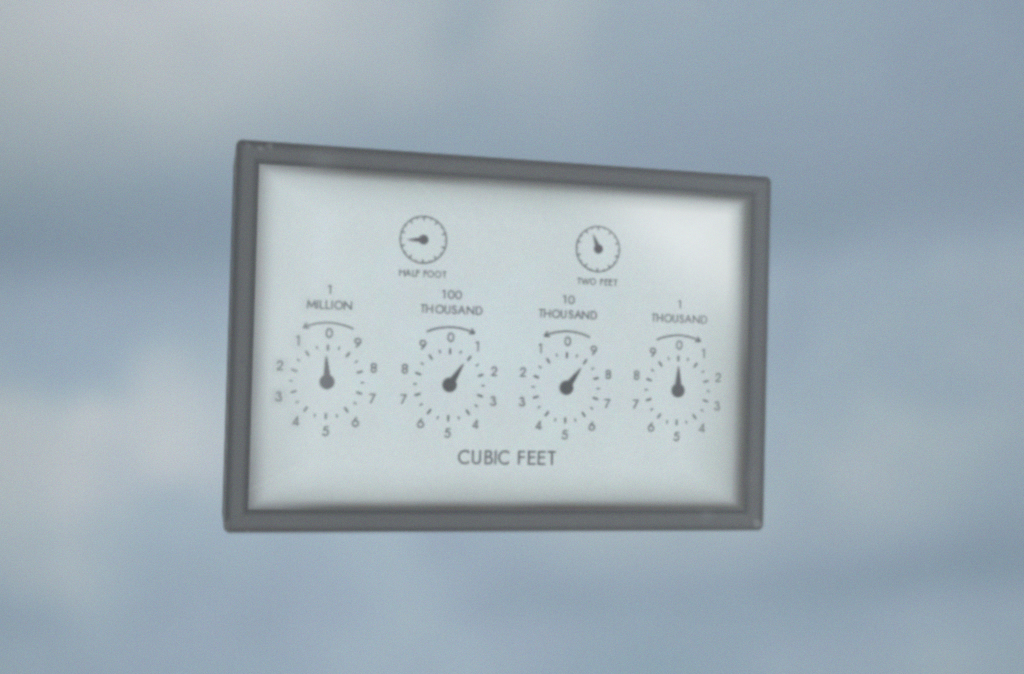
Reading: 9000 (ft³)
